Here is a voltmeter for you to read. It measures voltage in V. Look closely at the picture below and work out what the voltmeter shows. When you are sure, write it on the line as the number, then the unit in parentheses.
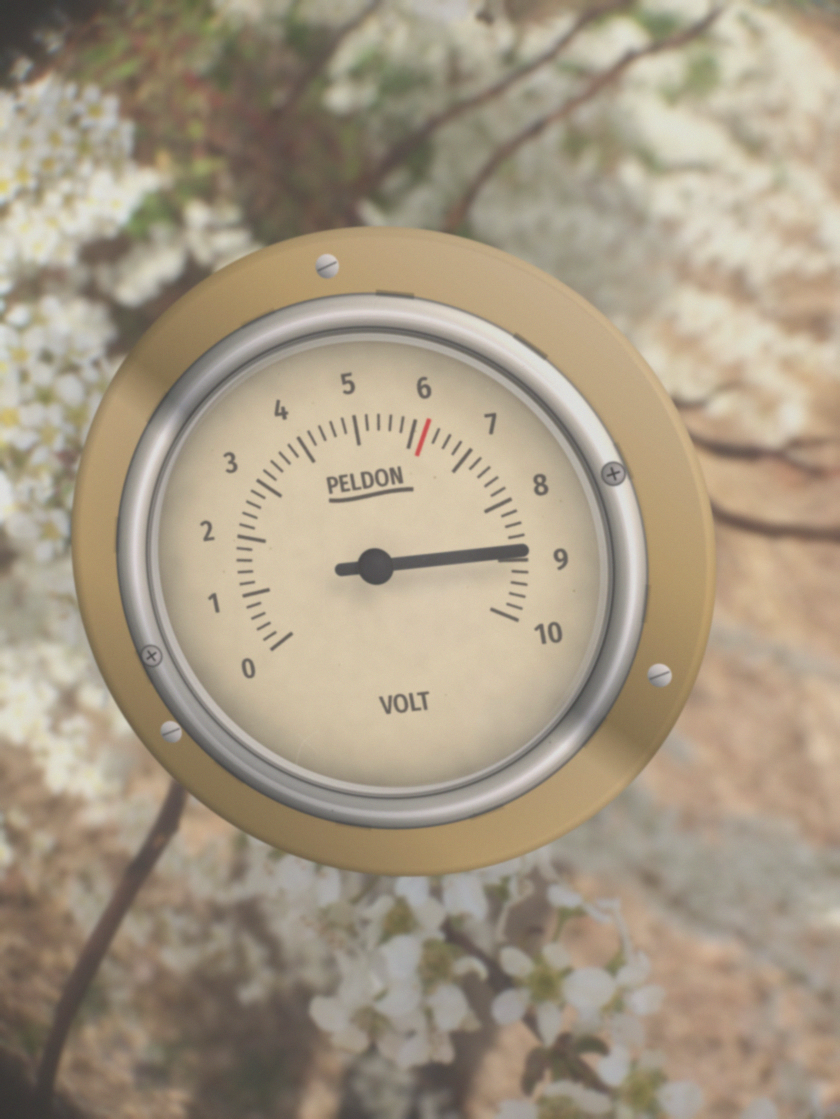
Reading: 8.8 (V)
